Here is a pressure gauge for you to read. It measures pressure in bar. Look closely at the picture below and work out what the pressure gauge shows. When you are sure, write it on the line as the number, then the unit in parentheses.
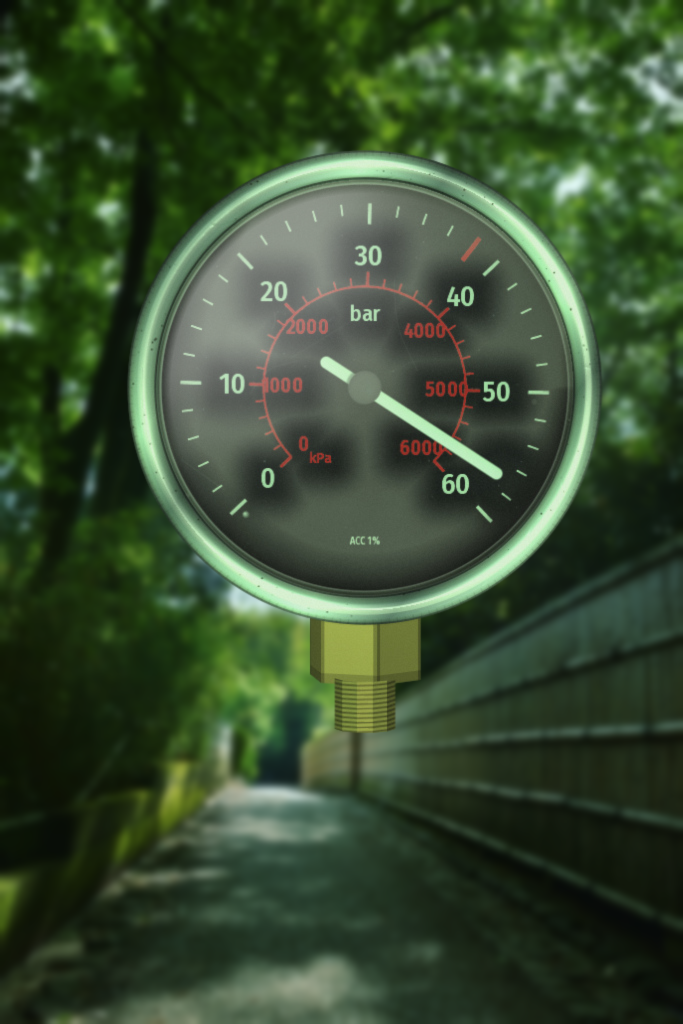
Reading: 57 (bar)
